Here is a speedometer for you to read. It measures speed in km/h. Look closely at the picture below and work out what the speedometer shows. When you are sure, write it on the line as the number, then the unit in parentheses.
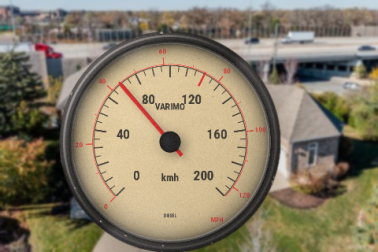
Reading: 70 (km/h)
